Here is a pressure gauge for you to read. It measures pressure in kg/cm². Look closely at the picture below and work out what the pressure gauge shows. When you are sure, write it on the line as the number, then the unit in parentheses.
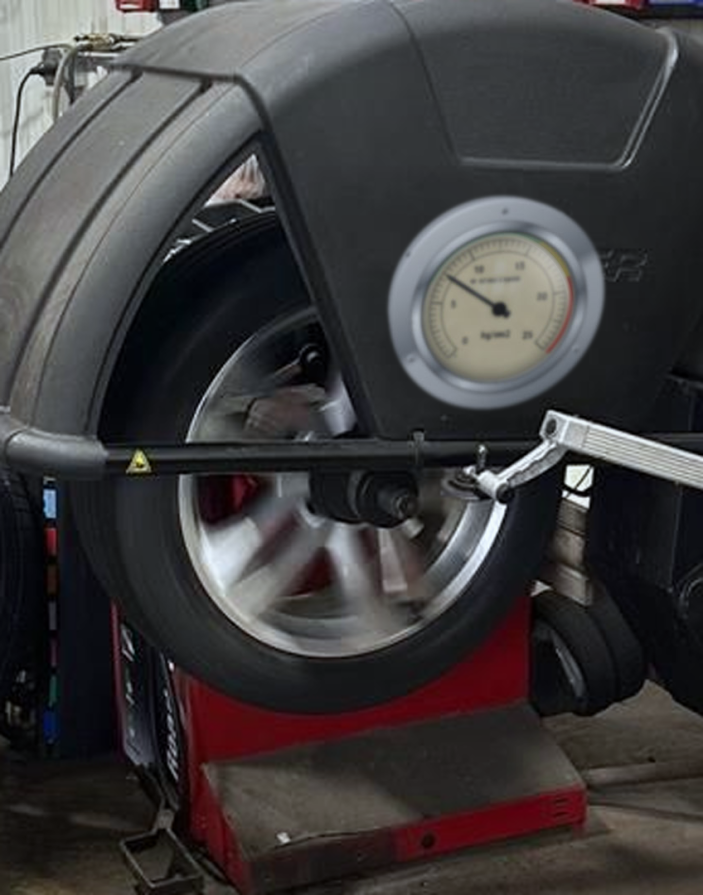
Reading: 7.5 (kg/cm²)
